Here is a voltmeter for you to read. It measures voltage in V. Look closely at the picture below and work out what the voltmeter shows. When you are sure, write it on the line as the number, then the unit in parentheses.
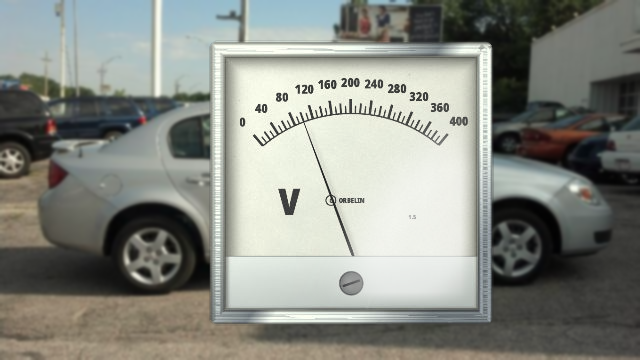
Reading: 100 (V)
